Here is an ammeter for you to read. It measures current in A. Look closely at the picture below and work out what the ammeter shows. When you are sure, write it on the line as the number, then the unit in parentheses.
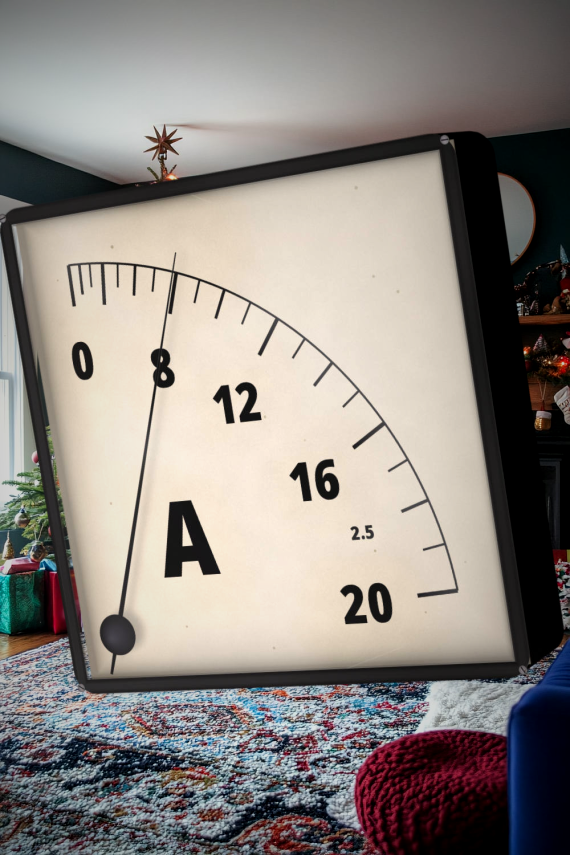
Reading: 8 (A)
